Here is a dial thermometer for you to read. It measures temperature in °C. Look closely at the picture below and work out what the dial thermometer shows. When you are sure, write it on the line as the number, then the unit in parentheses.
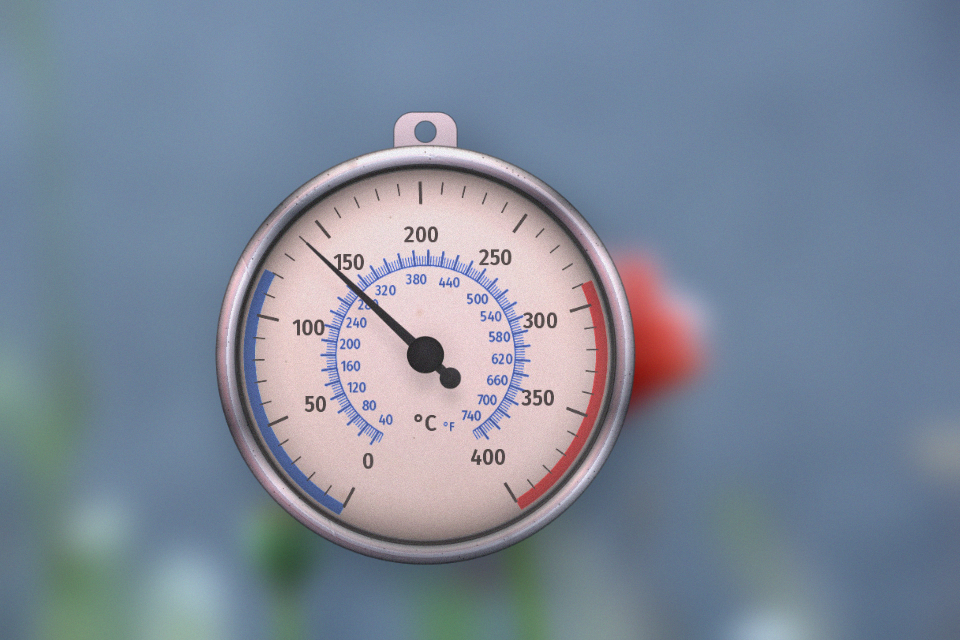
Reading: 140 (°C)
